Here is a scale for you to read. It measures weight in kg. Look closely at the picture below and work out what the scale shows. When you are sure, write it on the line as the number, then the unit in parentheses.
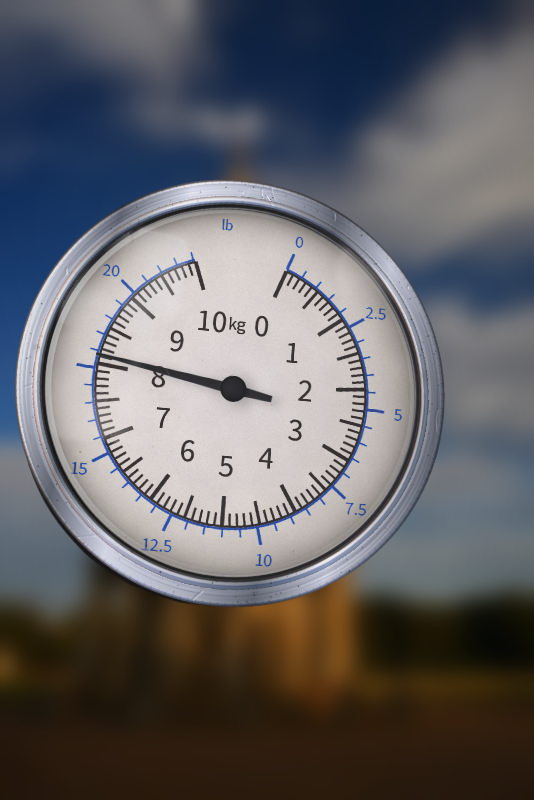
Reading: 8.1 (kg)
